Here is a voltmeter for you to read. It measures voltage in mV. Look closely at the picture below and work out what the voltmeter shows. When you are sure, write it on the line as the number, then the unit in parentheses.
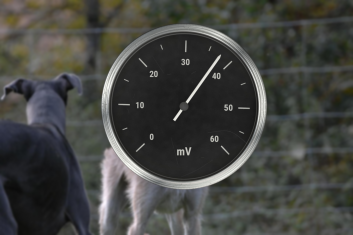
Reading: 37.5 (mV)
